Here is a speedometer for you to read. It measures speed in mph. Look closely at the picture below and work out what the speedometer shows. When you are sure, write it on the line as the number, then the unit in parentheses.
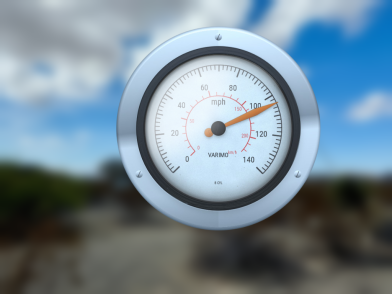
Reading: 104 (mph)
